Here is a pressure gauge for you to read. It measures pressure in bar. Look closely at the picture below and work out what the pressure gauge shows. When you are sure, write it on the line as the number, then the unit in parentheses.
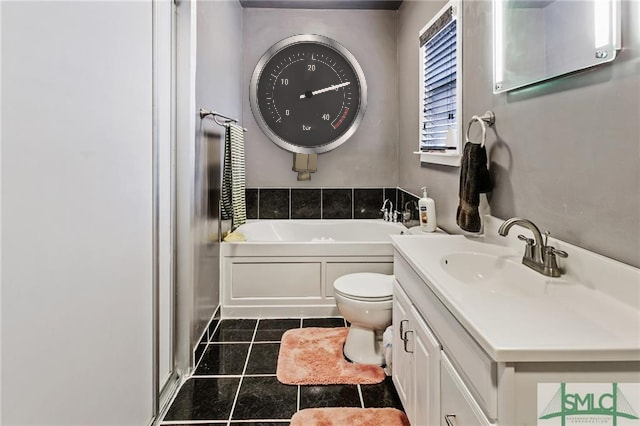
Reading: 30 (bar)
